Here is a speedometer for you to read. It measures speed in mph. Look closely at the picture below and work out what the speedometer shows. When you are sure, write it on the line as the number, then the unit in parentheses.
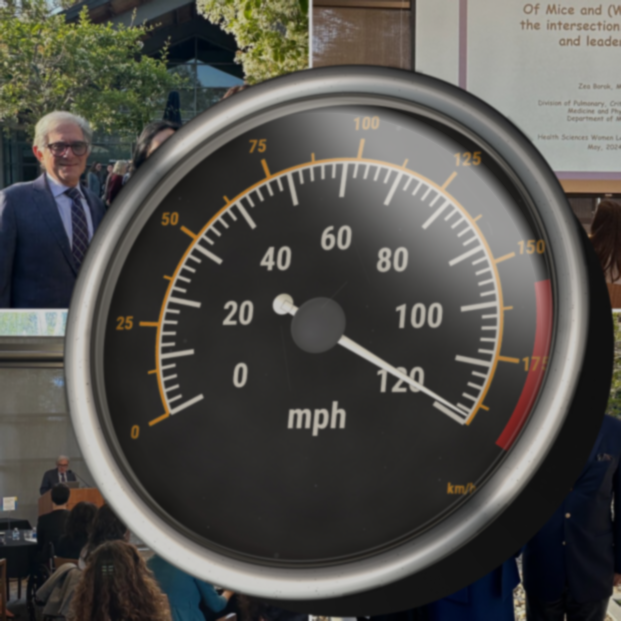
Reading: 119 (mph)
